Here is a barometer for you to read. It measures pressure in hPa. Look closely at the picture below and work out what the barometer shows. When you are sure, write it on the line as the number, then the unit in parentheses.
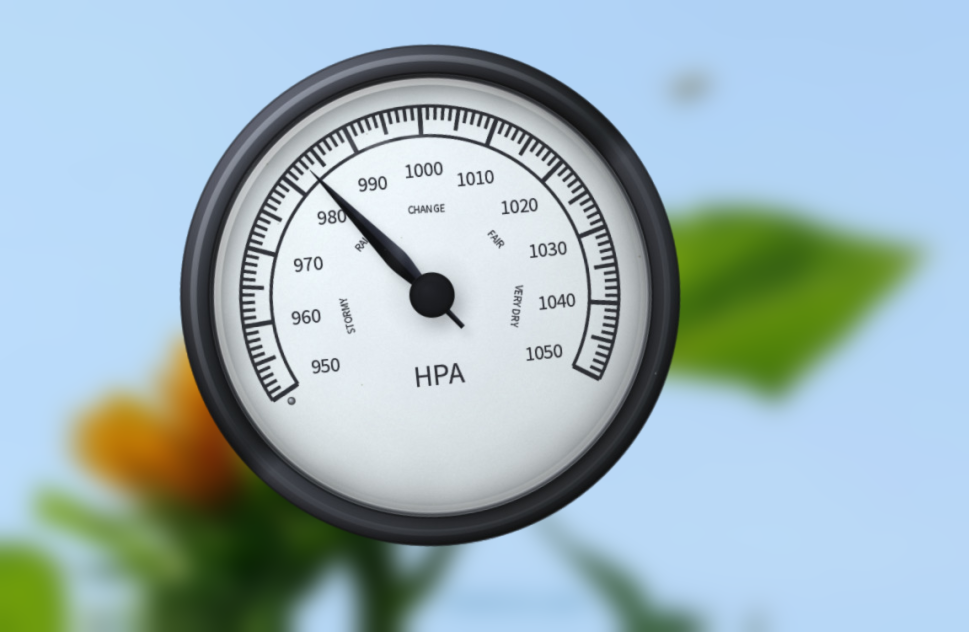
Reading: 983 (hPa)
